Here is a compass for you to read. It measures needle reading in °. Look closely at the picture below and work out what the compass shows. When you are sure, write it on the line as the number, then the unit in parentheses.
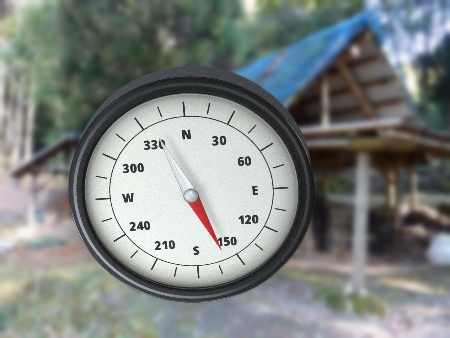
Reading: 157.5 (°)
